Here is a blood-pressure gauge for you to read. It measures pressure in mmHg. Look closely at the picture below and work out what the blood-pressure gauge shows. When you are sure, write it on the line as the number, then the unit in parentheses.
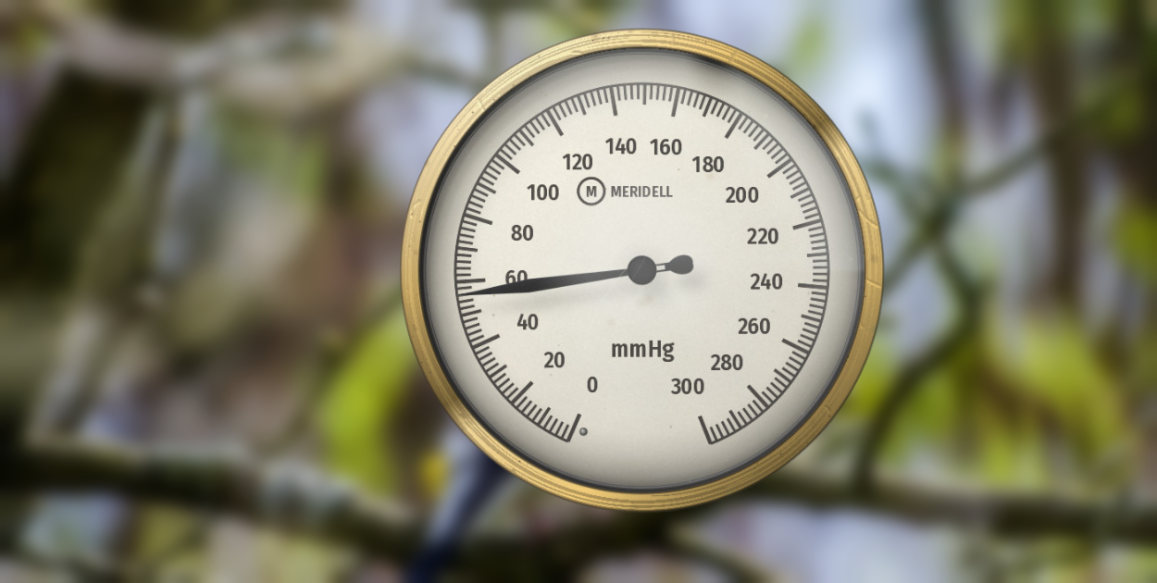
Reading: 56 (mmHg)
